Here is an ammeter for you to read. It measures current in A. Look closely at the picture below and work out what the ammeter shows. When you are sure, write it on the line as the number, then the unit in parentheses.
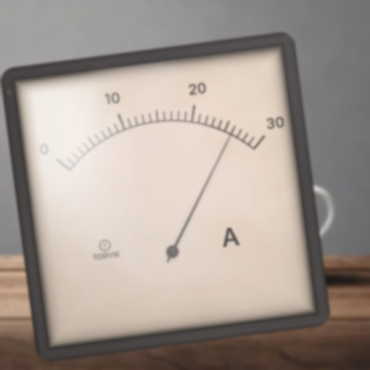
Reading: 26 (A)
